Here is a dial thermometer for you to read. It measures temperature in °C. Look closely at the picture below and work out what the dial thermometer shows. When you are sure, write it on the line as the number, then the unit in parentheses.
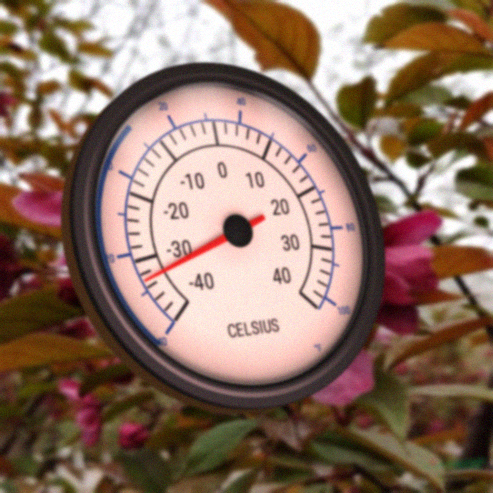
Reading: -33 (°C)
